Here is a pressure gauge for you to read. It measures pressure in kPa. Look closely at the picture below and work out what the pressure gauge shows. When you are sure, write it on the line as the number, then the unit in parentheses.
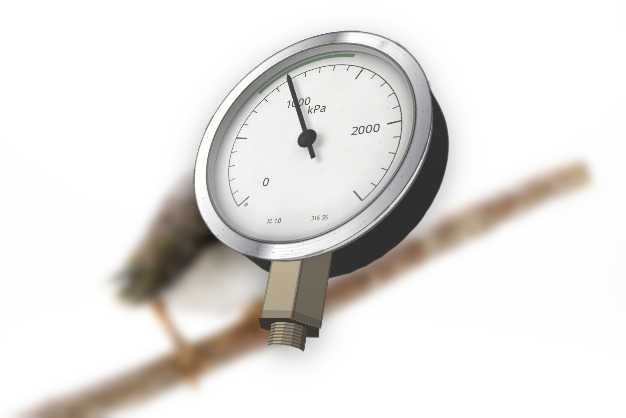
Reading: 1000 (kPa)
